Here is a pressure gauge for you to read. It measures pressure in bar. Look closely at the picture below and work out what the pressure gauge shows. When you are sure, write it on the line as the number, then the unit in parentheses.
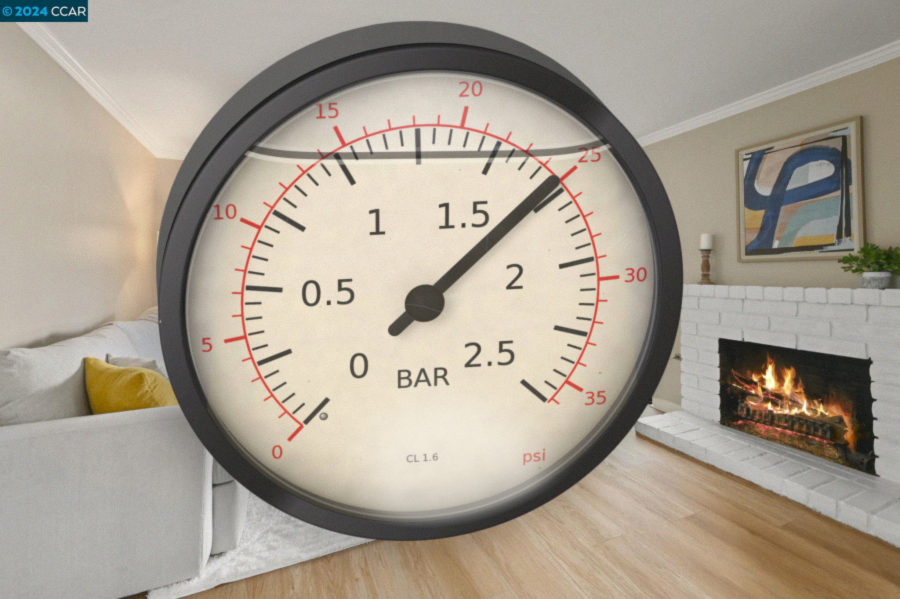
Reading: 1.7 (bar)
